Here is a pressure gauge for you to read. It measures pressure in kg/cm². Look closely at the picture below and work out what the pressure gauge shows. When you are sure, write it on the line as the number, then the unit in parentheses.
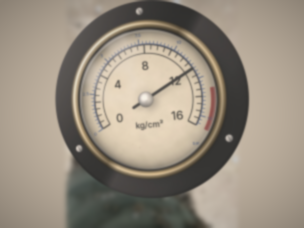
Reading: 12 (kg/cm²)
